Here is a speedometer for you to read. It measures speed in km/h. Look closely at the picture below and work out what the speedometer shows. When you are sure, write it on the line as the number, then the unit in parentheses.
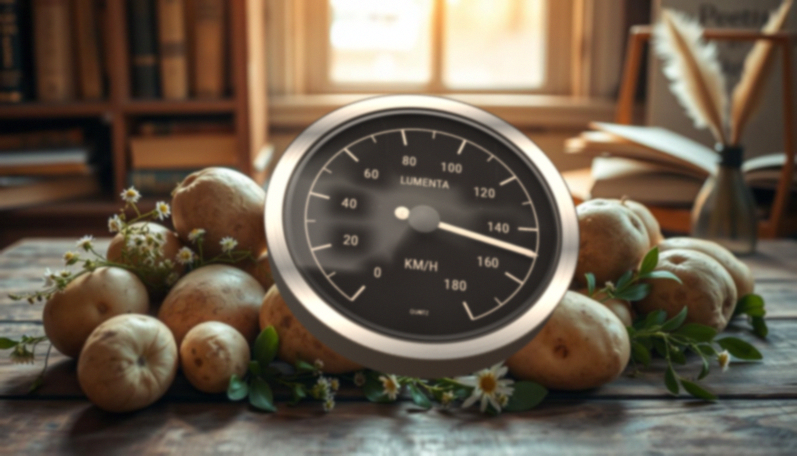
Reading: 150 (km/h)
